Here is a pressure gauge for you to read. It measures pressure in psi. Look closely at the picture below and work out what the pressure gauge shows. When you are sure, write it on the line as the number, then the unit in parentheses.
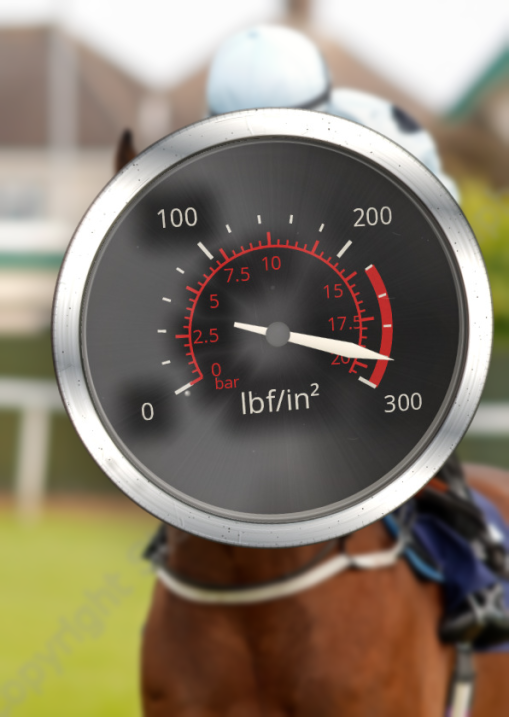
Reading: 280 (psi)
